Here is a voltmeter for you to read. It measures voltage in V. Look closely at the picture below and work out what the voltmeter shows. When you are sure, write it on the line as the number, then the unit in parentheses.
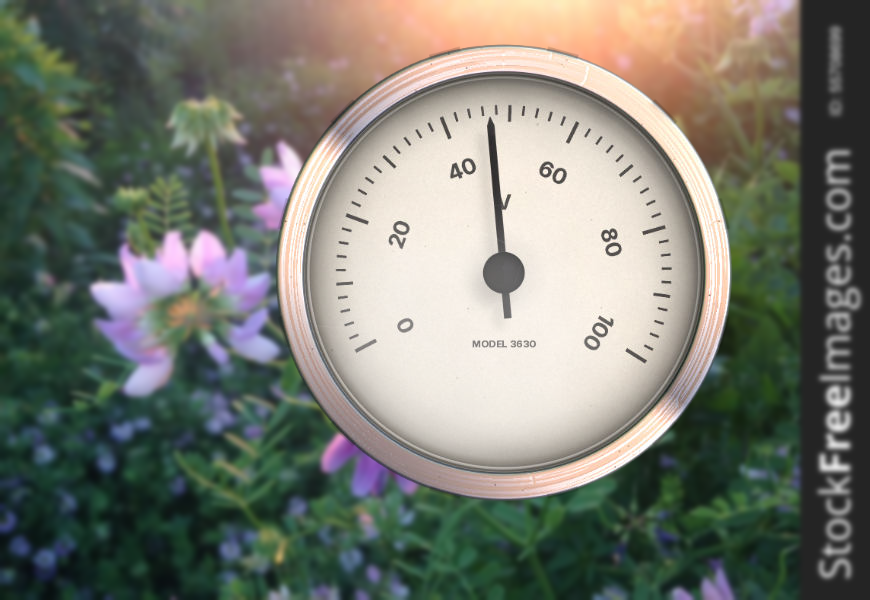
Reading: 47 (V)
